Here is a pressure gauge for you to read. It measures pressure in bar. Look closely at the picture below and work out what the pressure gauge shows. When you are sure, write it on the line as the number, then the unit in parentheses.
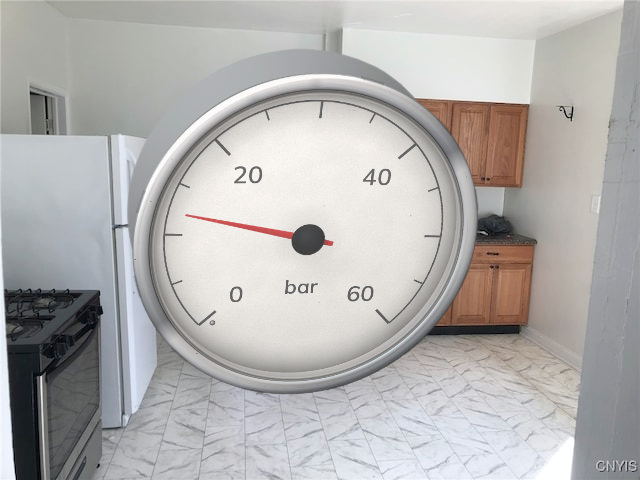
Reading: 12.5 (bar)
